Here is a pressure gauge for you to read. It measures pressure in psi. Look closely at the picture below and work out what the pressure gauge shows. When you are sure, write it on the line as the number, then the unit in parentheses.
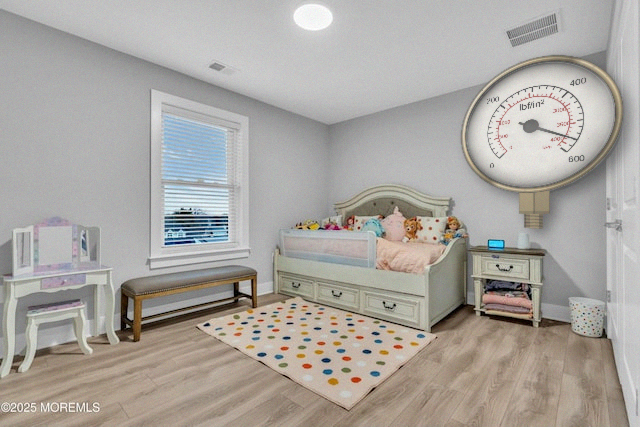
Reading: 560 (psi)
